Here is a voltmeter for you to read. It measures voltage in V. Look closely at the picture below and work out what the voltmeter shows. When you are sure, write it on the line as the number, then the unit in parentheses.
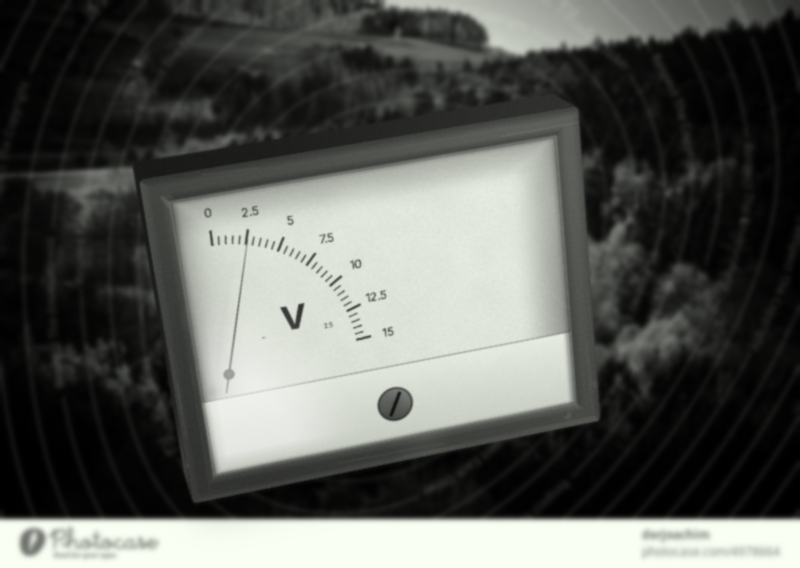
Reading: 2.5 (V)
